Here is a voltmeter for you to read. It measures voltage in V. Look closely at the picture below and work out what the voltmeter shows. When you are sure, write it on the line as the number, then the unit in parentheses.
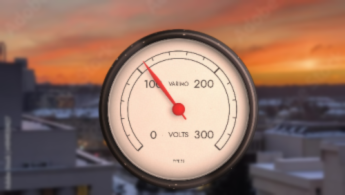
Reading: 110 (V)
